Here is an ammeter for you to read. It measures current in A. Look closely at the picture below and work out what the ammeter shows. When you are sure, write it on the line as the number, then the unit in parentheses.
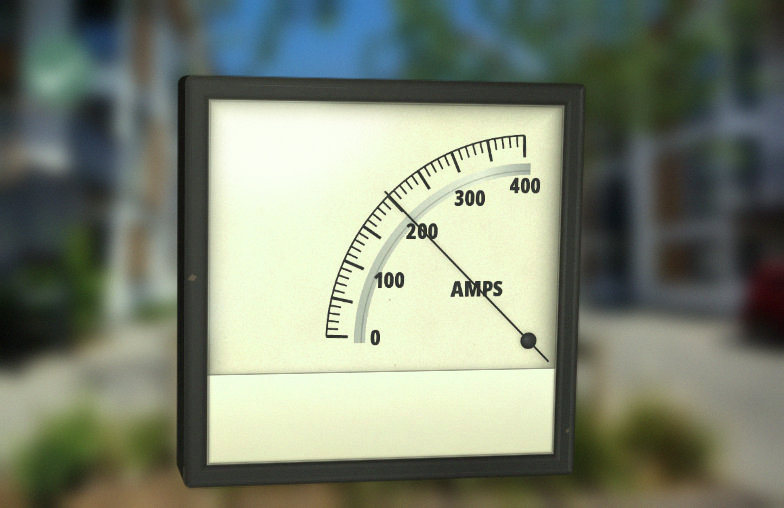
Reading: 200 (A)
